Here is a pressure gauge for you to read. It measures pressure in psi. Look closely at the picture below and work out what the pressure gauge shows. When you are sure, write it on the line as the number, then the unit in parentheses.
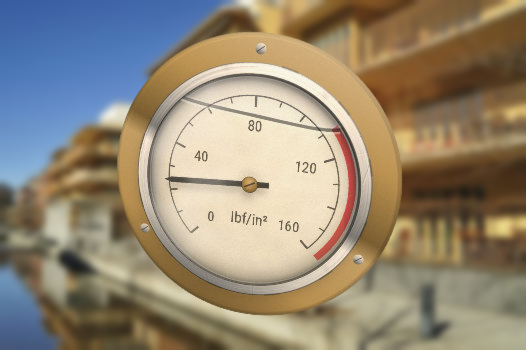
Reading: 25 (psi)
